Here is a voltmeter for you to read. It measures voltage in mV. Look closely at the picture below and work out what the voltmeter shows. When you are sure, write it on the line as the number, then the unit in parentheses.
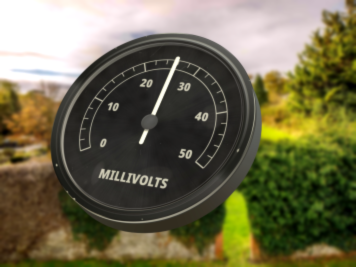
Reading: 26 (mV)
